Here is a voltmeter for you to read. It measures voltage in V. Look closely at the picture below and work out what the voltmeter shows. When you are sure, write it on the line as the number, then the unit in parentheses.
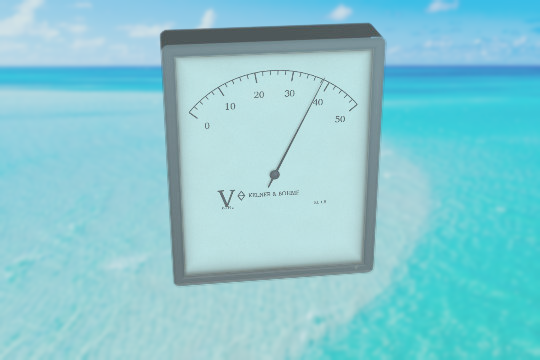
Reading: 38 (V)
